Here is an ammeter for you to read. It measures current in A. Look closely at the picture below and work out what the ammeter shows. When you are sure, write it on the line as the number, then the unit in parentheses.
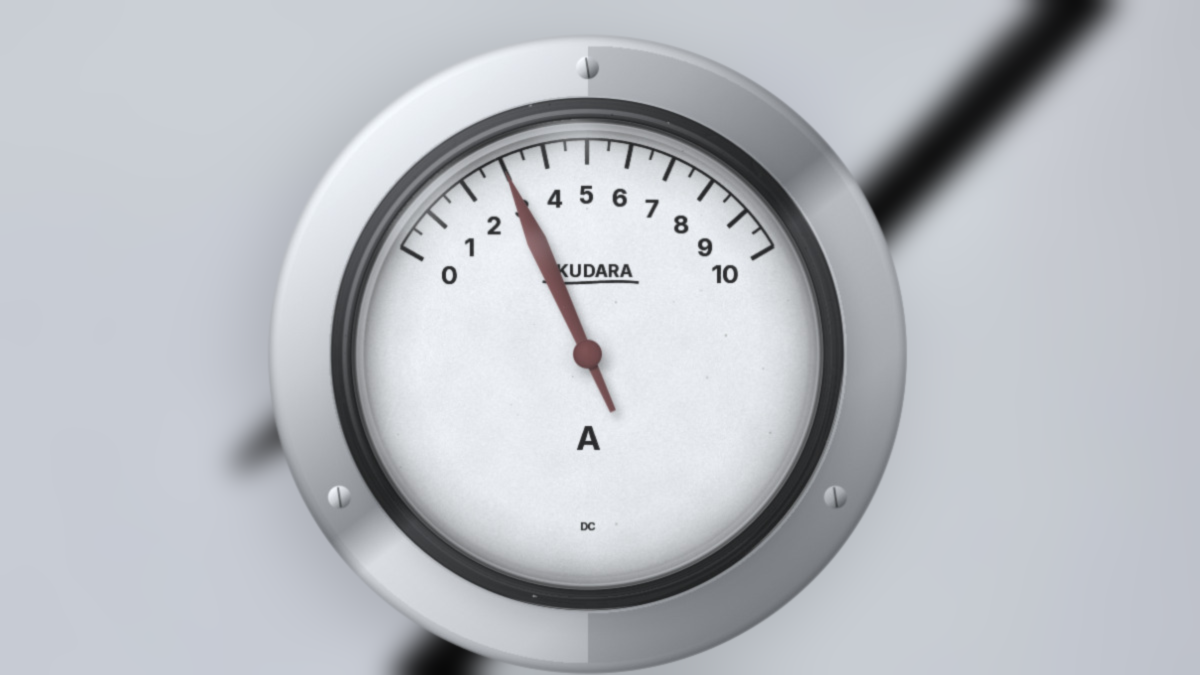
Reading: 3 (A)
